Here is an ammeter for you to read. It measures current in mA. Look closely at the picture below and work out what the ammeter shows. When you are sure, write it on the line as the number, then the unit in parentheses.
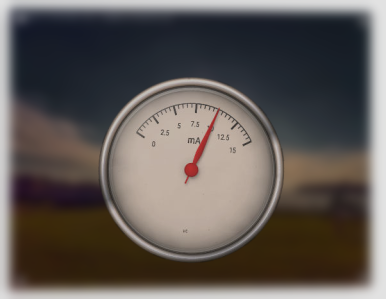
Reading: 10 (mA)
